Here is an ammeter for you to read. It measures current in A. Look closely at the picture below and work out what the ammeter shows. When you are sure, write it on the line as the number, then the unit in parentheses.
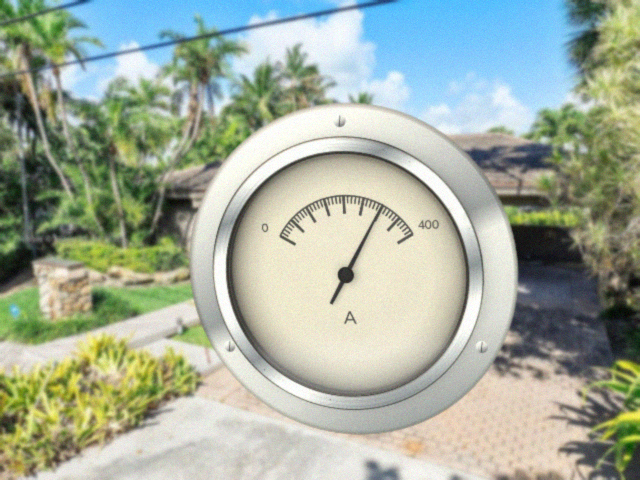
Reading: 300 (A)
